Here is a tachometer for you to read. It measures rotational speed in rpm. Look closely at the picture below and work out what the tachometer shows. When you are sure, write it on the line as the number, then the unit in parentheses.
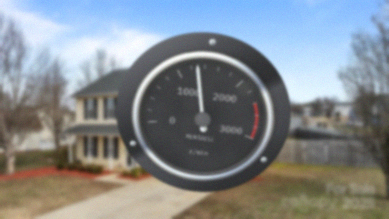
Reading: 1300 (rpm)
